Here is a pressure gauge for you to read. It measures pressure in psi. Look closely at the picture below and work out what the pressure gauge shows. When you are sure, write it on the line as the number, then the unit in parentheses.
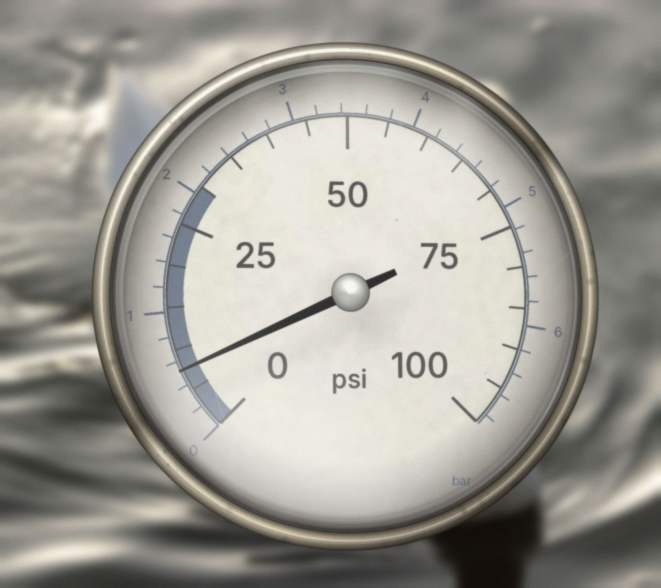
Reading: 7.5 (psi)
